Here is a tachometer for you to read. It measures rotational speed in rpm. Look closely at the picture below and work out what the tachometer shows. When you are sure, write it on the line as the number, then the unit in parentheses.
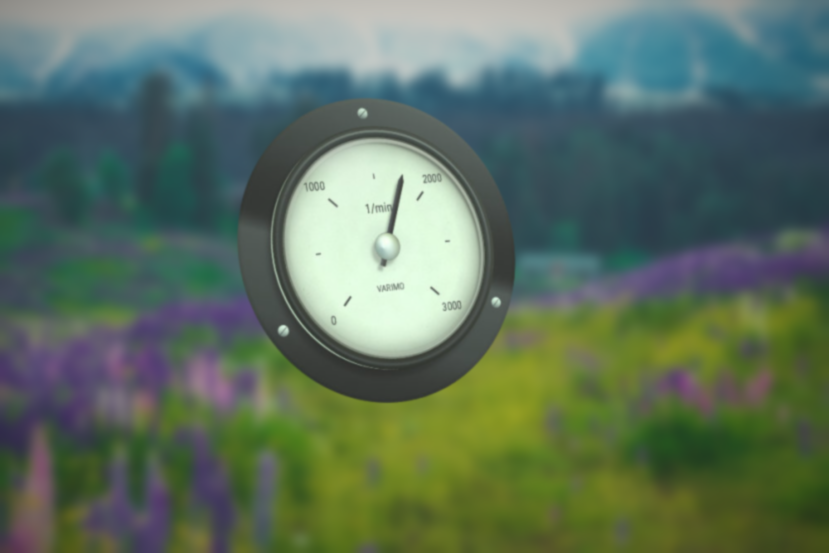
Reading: 1750 (rpm)
